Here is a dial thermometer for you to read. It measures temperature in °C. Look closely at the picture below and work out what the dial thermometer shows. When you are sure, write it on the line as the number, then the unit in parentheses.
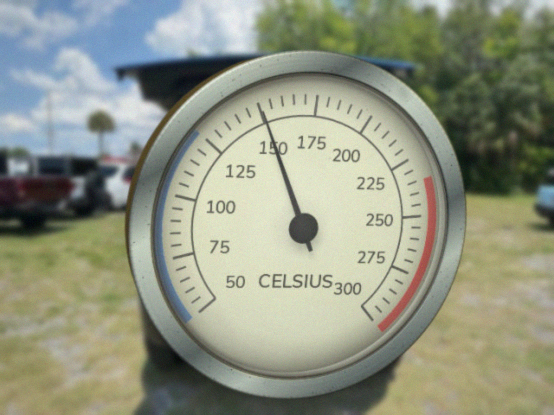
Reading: 150 (°C)
